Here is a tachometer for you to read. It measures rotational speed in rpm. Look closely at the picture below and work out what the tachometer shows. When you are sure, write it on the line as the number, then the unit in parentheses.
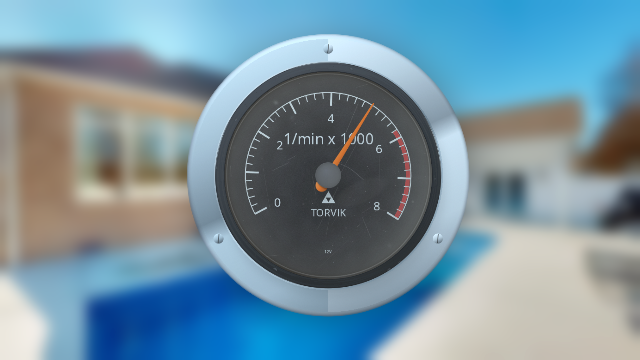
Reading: 5000 (rpm)
